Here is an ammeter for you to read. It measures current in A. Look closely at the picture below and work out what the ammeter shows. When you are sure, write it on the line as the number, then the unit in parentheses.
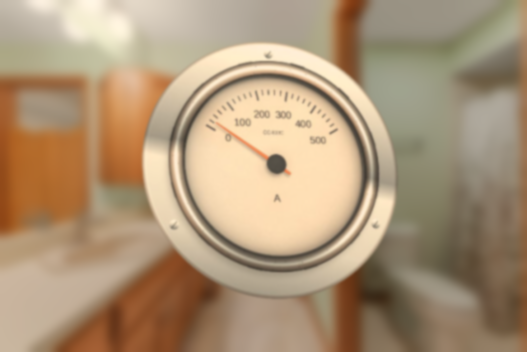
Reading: 20 (A)
